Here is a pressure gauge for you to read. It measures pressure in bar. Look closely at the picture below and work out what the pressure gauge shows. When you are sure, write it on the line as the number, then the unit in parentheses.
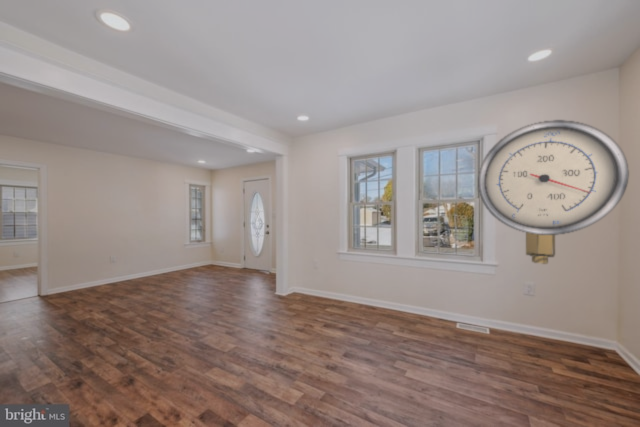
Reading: 350 (bar)
